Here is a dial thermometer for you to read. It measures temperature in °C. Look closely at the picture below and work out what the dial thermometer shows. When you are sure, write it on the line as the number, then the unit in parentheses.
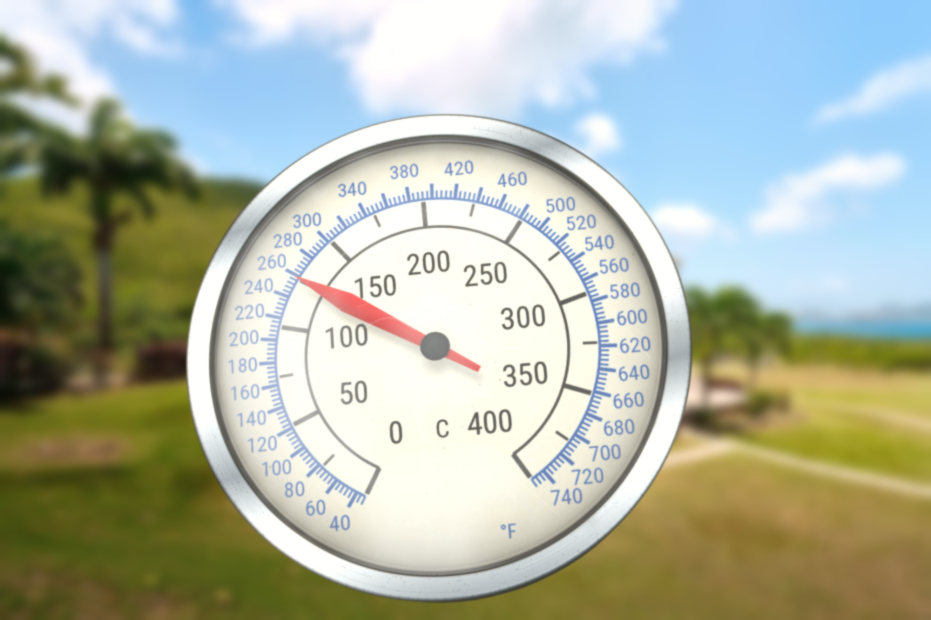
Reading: 125 (°C)
